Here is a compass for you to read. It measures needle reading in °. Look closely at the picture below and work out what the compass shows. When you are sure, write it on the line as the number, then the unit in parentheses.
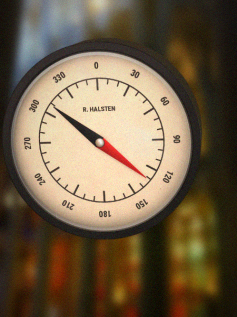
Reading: 130 (°)
